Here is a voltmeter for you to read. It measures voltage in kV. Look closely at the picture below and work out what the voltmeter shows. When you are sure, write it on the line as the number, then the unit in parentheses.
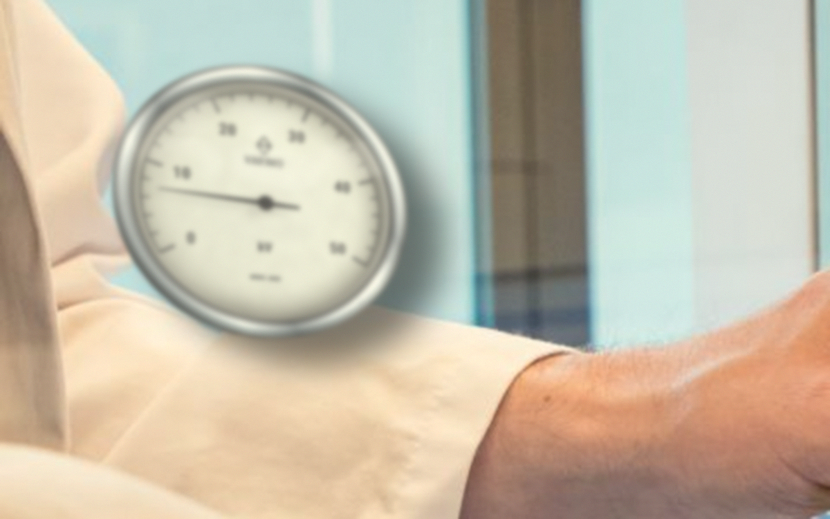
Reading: 7 (kV)
